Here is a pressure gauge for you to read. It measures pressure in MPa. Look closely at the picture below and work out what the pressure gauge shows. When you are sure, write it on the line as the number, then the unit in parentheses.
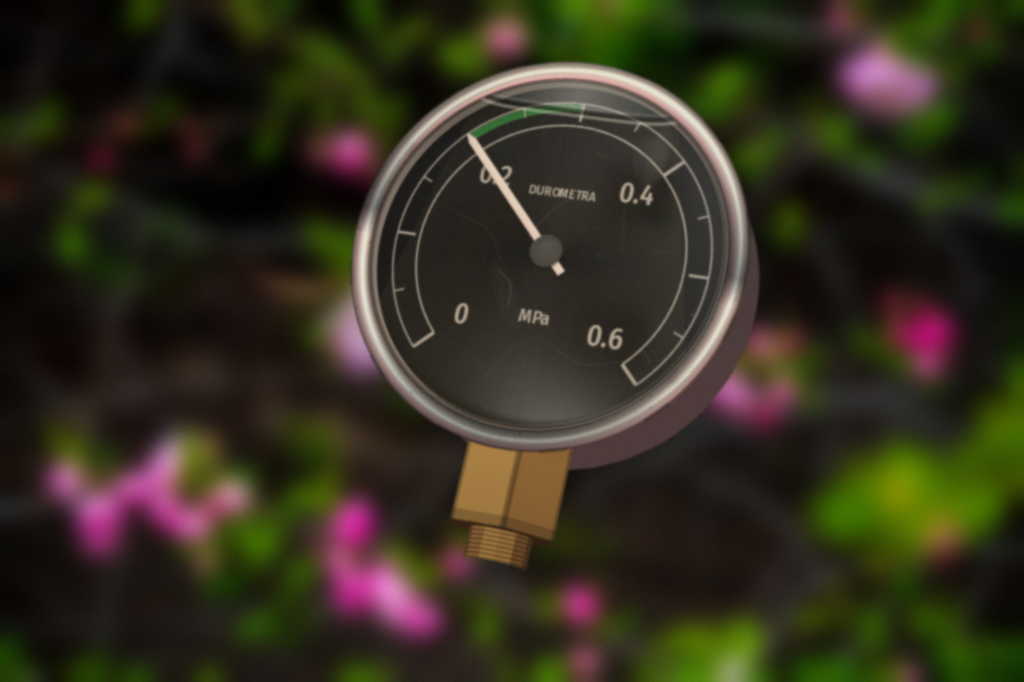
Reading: 0.2 (MPa)
